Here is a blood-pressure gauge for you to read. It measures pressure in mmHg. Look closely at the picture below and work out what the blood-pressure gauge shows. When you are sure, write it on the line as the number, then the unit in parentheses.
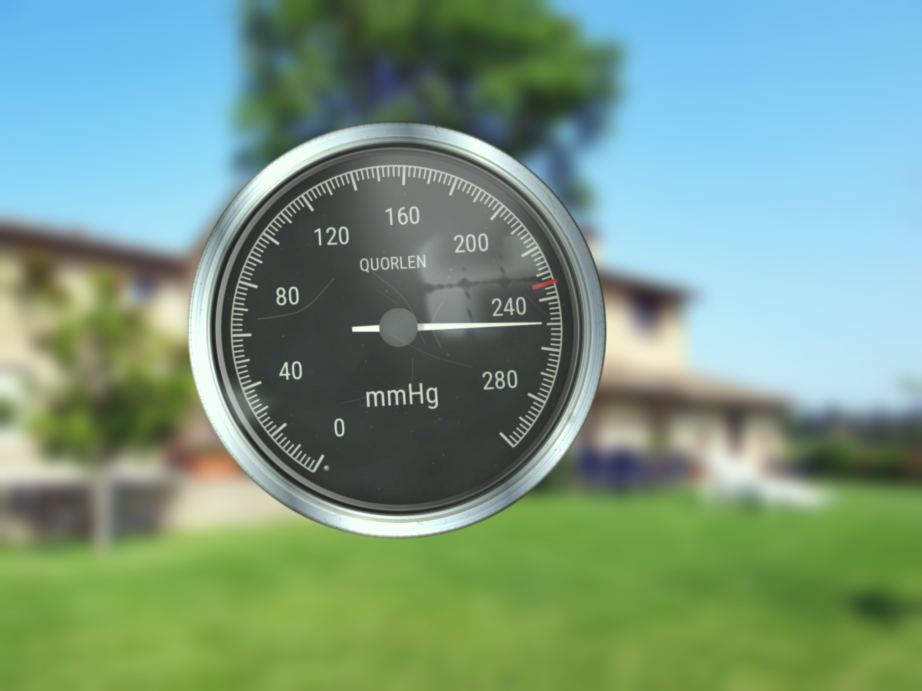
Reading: 250 (mmHg)
